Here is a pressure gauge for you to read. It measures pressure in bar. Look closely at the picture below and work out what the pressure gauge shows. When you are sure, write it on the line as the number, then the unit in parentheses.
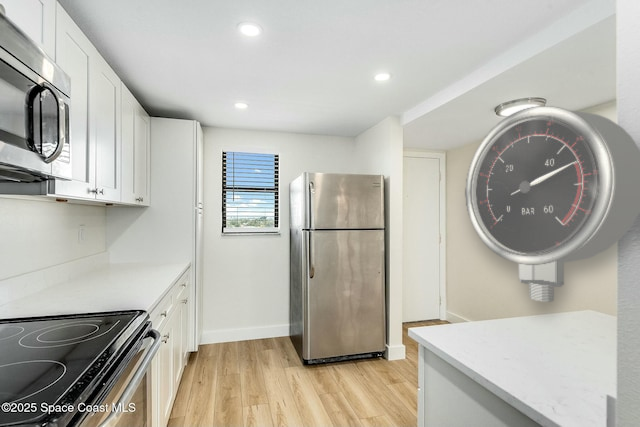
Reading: 45 (bar)
